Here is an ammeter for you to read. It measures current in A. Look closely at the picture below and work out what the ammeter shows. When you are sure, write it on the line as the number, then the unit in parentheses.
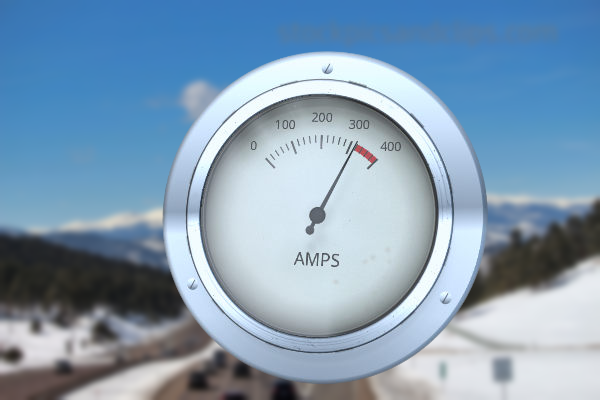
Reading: 320 (A)
